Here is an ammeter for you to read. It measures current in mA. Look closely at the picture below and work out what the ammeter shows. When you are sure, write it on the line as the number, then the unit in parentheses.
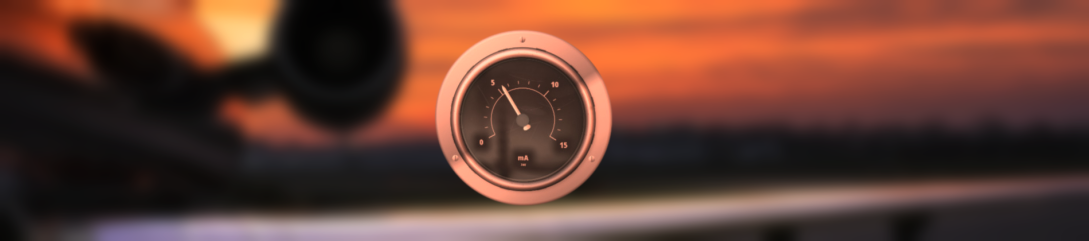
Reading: 5.5 (mA)
